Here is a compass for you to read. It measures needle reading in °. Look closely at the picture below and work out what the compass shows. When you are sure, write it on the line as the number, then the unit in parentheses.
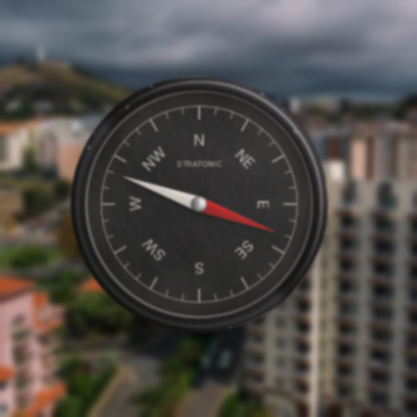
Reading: 110 (°)
